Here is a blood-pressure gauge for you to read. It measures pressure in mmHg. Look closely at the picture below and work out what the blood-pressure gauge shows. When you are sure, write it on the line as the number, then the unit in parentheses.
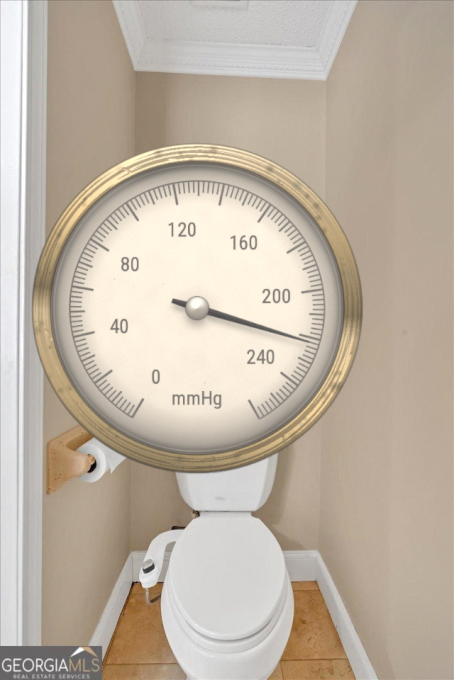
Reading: 222 (mmHg)
